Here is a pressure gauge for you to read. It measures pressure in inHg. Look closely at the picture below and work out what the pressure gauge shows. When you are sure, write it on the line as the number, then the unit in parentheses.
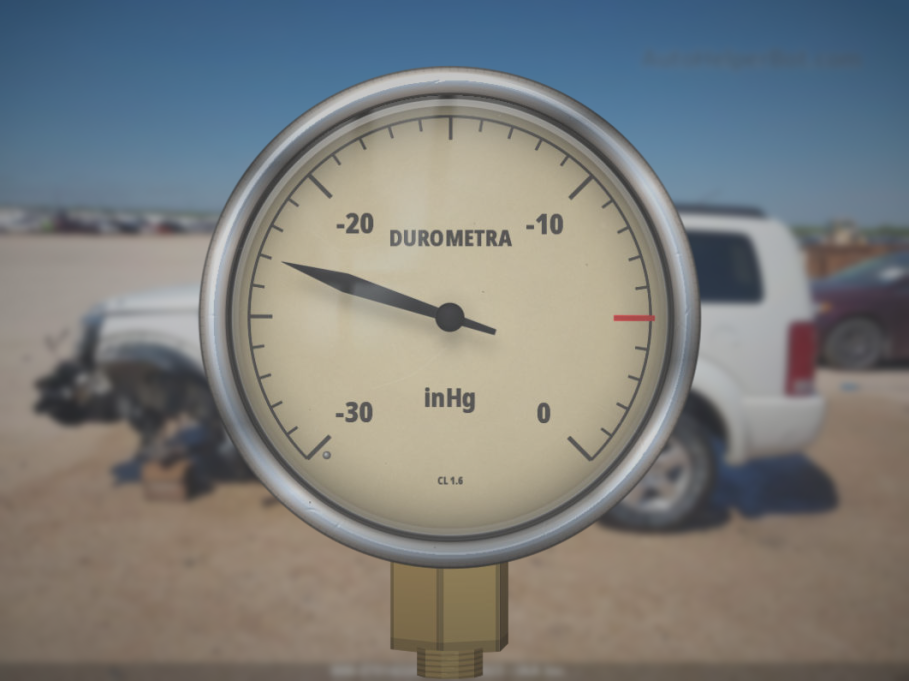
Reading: -23 (inHg)
